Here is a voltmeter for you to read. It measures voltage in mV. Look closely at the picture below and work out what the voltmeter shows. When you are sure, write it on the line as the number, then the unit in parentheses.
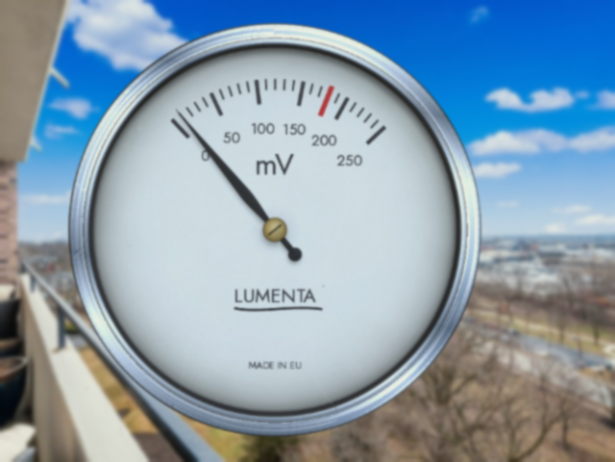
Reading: 10 (mV)
